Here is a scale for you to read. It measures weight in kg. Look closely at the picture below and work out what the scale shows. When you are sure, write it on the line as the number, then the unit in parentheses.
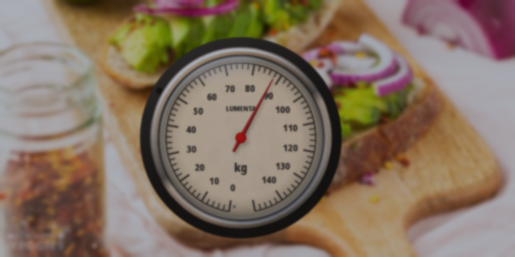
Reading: 88 (kg)
